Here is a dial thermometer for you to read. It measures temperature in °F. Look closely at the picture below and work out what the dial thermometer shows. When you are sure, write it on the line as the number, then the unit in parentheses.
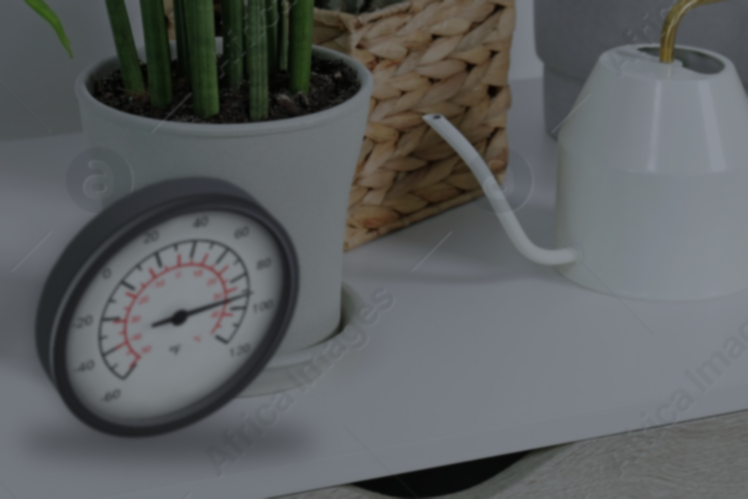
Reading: 90 (°F)
